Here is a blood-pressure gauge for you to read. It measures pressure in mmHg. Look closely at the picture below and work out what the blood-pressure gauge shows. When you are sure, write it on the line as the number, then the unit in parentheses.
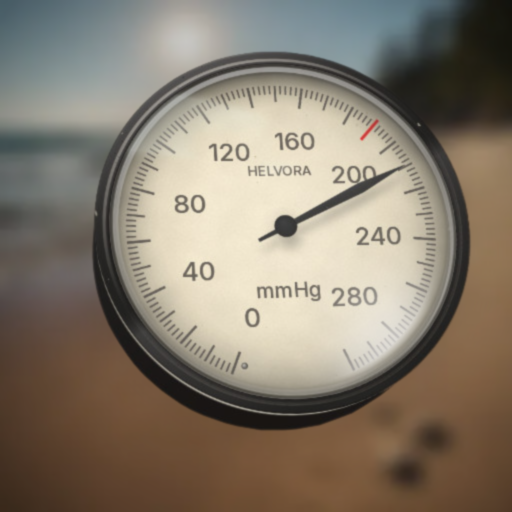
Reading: 210 (mmHg)
